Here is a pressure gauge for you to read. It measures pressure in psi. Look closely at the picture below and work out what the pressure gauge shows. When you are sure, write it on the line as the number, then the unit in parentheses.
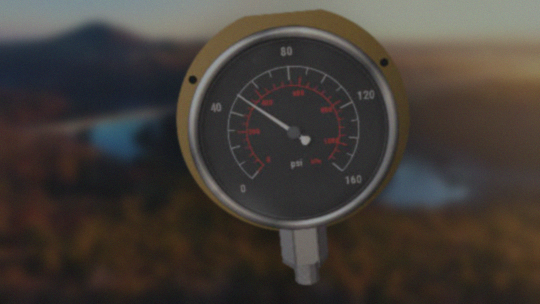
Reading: 50 (psi)
